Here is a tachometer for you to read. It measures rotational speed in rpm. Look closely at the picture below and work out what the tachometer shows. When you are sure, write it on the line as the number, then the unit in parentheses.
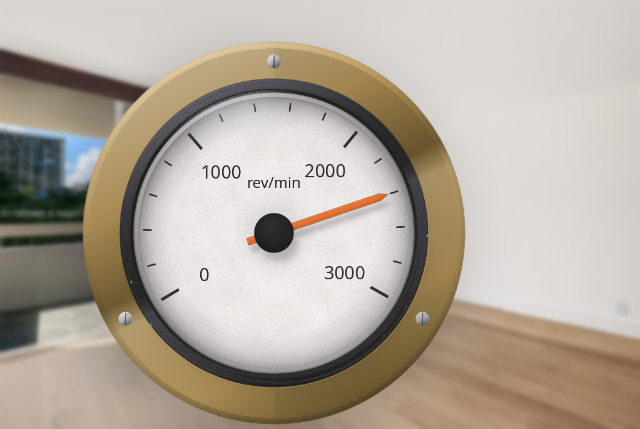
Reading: 2400 (rpm)
